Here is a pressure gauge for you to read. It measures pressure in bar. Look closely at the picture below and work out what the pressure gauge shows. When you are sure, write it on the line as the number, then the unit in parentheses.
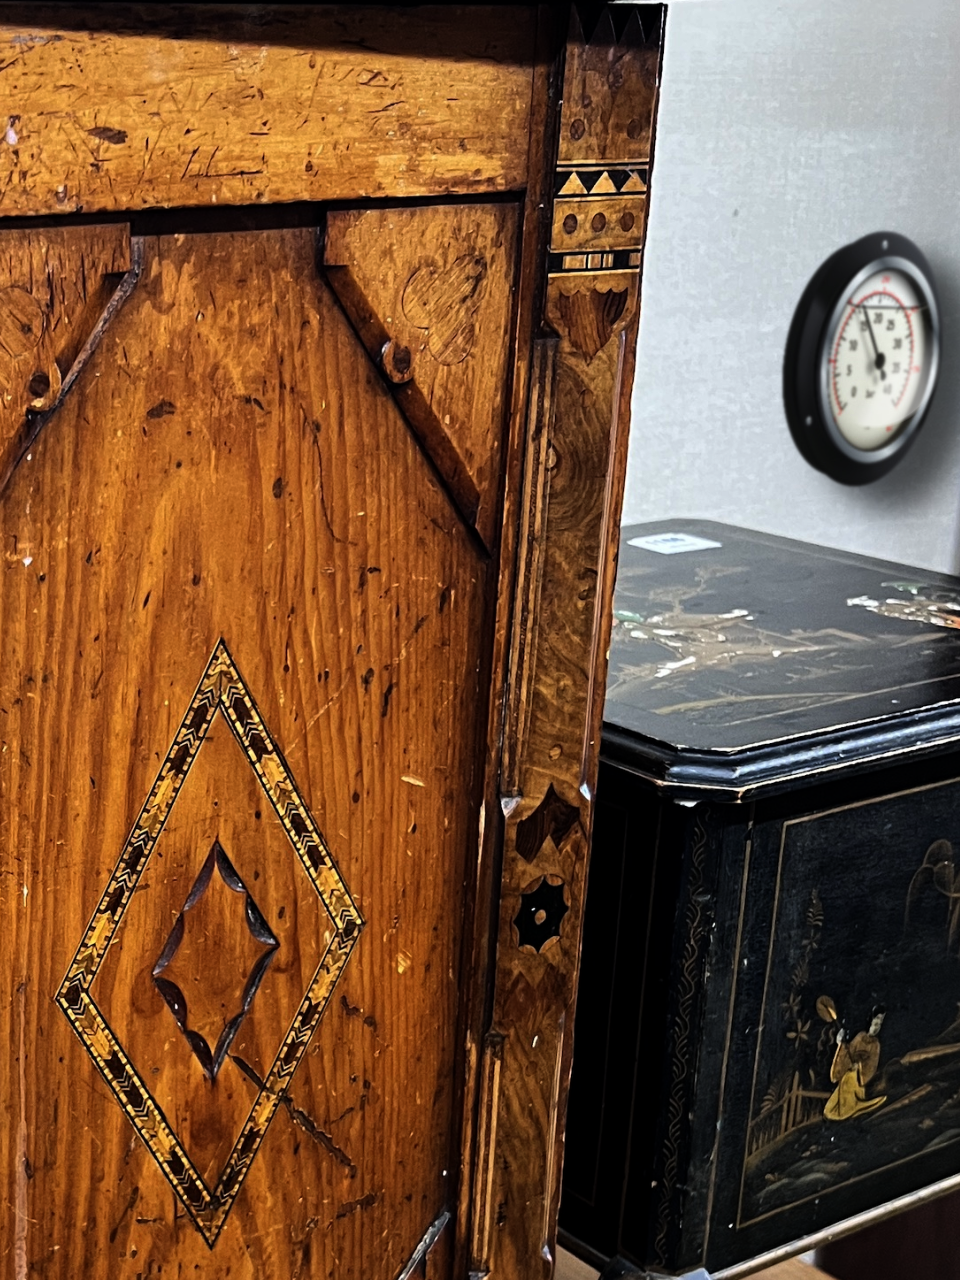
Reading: 15 (bar)
